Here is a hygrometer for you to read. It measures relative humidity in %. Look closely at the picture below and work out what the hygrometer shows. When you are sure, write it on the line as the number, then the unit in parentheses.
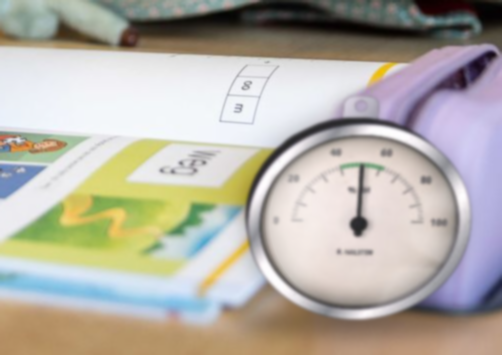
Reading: 50 (%)
